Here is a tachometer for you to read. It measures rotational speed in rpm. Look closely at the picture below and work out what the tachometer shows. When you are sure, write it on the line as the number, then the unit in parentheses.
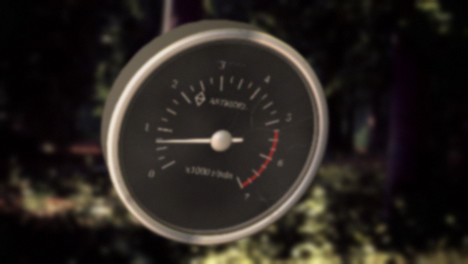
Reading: 750 (rpm)
